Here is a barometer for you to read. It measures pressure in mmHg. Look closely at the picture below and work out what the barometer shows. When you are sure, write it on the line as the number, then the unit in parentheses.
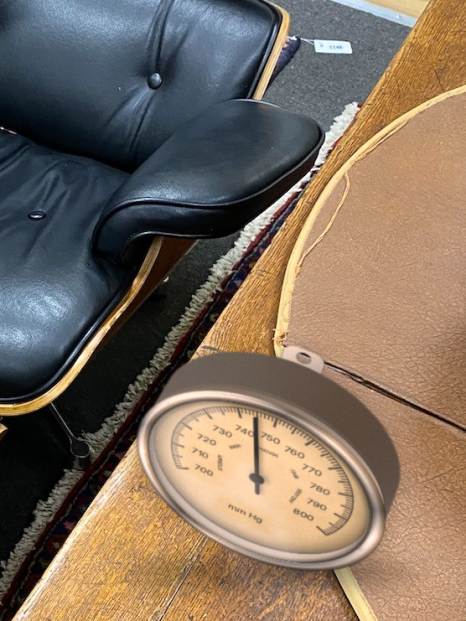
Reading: 745 (mmHg)
